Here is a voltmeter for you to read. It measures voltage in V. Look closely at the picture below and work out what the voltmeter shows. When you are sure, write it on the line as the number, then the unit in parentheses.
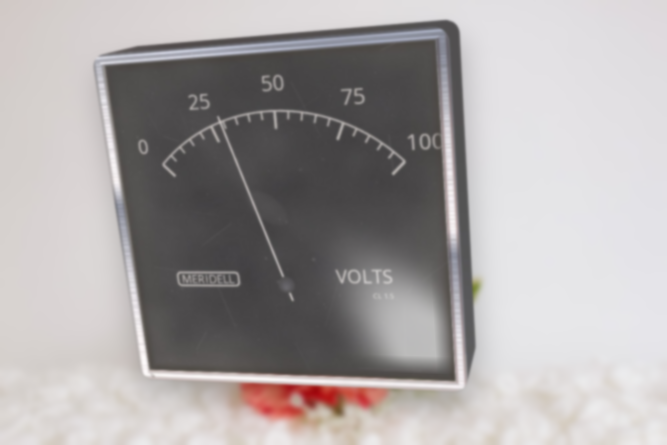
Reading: 30 (V)
